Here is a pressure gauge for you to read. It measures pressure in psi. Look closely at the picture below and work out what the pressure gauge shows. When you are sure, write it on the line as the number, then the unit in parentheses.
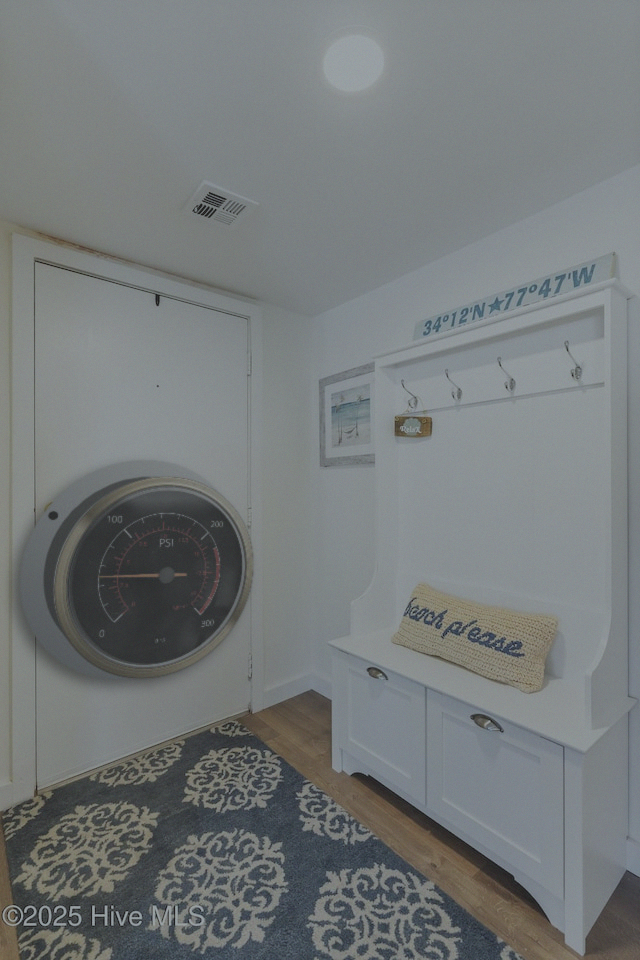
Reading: 50 (psi)
